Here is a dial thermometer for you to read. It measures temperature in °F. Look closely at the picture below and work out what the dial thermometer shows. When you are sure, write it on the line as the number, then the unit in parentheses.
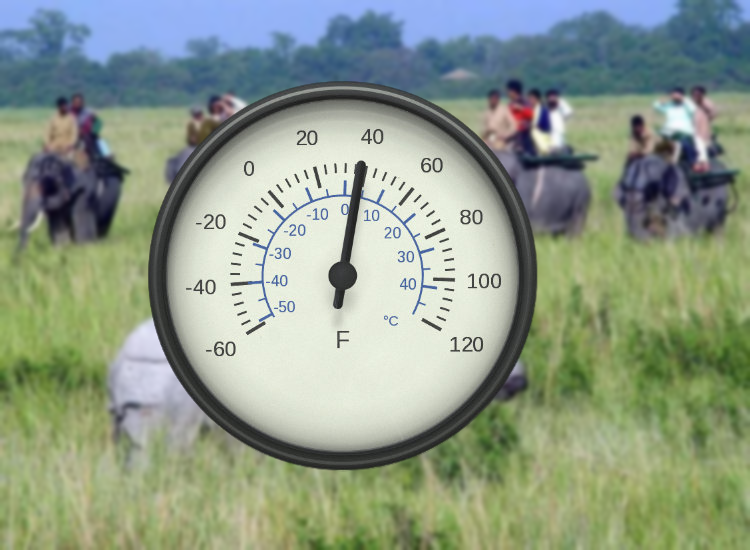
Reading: 38 (°F)
